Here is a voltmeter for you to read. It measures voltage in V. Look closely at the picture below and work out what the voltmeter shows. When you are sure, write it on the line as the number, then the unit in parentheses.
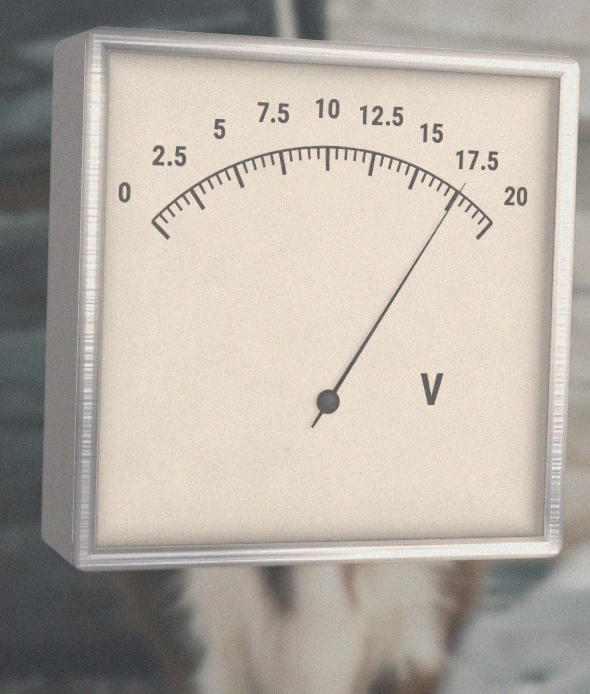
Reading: 17.5 (V)
